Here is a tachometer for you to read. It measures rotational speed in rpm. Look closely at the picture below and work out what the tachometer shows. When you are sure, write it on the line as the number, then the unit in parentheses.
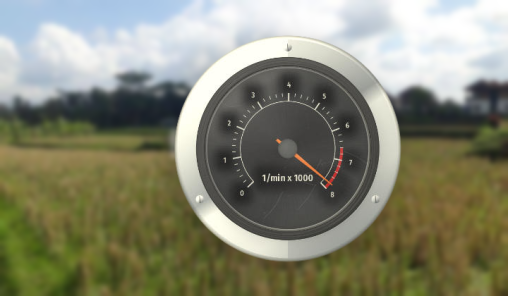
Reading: 7800 (rpm)
